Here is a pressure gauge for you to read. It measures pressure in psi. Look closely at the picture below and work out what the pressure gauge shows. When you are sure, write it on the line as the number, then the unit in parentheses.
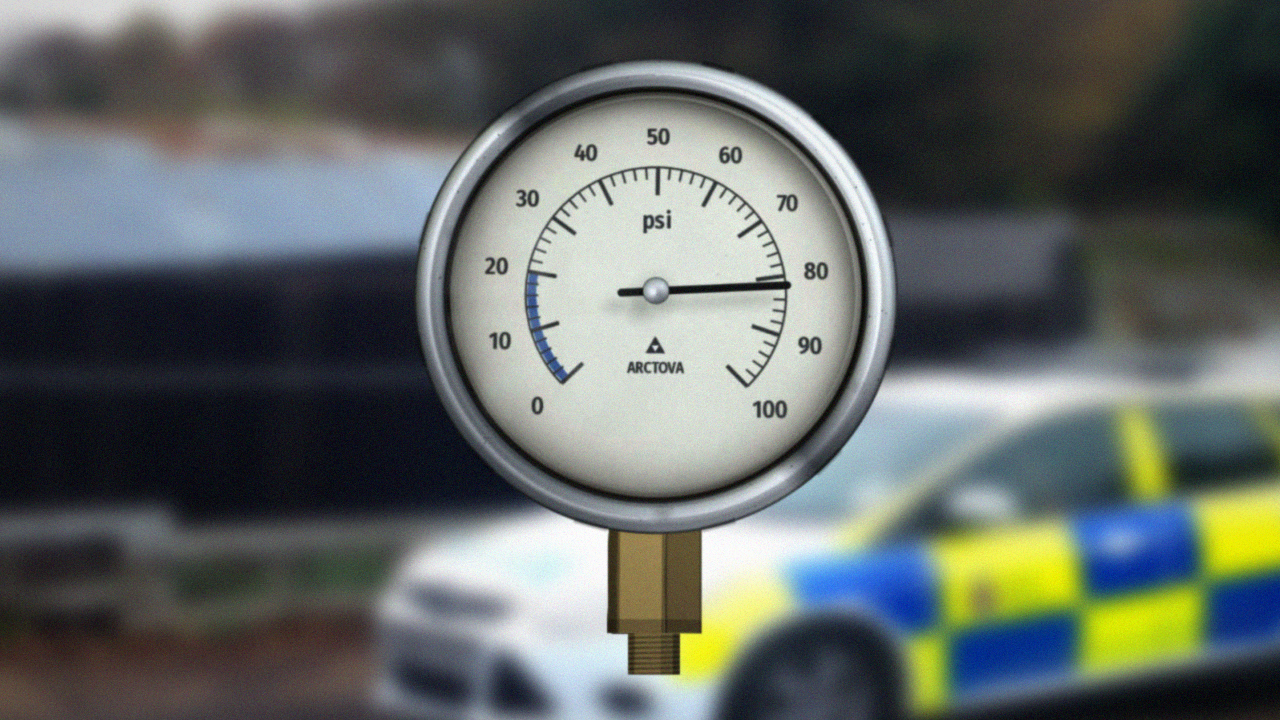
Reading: 82 (psi)
